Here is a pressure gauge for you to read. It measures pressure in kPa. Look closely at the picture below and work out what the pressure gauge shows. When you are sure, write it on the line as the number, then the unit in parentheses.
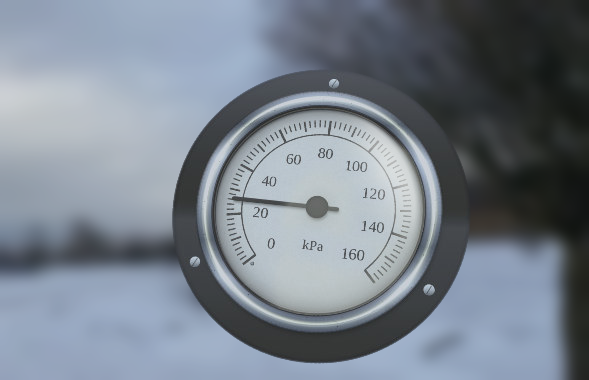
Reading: 26 (kPa)
